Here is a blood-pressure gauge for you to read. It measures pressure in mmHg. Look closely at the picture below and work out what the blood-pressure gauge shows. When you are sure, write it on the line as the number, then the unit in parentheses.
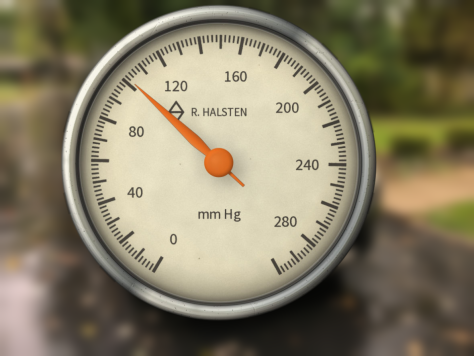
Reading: 102 (mmHg)
